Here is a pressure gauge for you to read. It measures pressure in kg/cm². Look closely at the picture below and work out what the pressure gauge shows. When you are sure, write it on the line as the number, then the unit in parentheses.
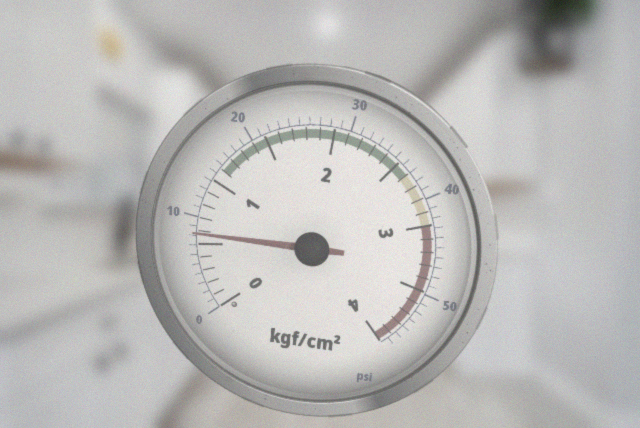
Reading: 0.6 (kg/cm²)
